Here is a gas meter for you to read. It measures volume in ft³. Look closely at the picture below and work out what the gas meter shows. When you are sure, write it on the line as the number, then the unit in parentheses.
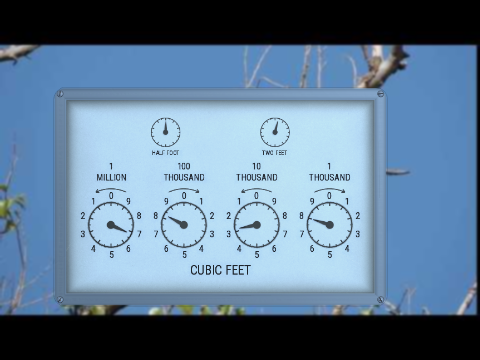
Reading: 682800 (ft³)
